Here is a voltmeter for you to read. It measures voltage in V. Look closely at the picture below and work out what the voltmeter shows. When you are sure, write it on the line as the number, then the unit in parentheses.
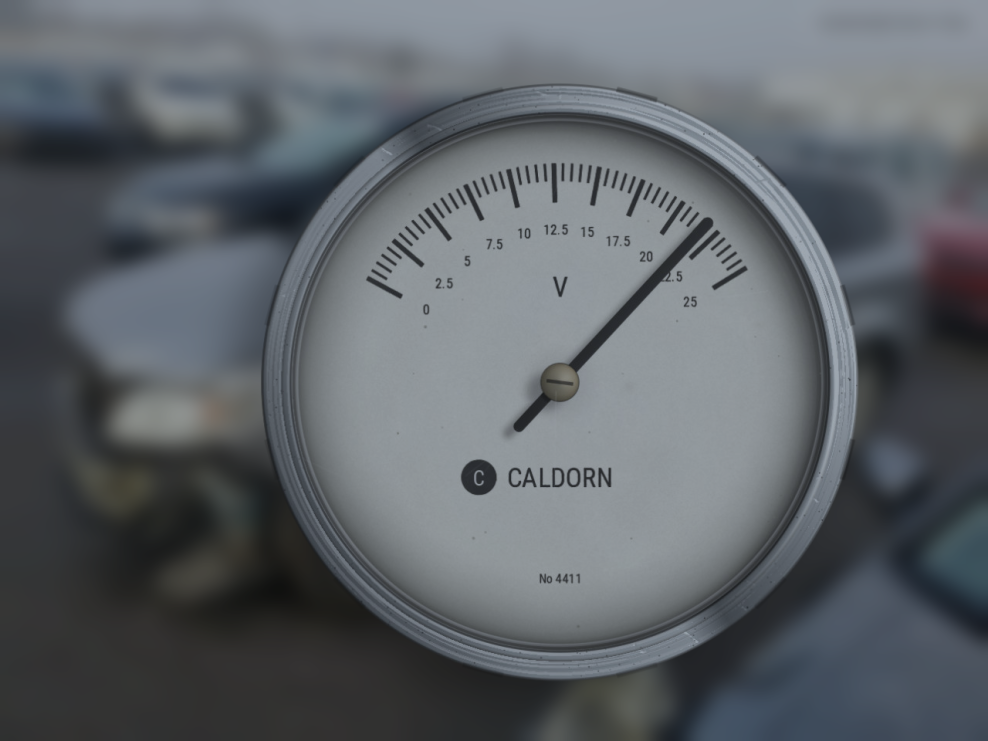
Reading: 21.75 (V)
